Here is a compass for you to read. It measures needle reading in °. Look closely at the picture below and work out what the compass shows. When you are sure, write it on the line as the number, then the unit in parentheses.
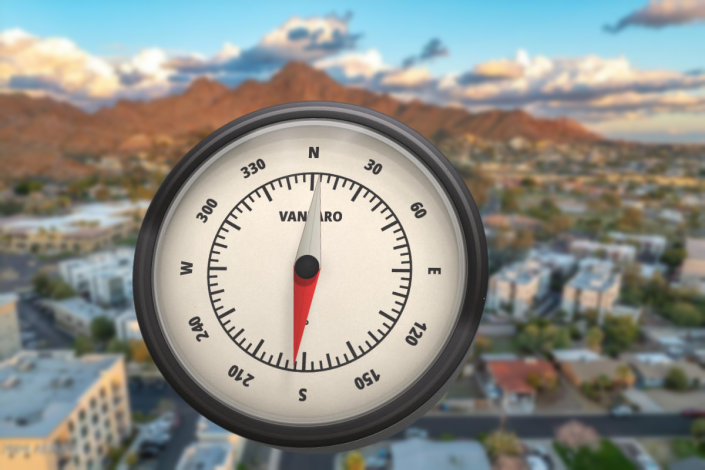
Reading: 185 (°)
